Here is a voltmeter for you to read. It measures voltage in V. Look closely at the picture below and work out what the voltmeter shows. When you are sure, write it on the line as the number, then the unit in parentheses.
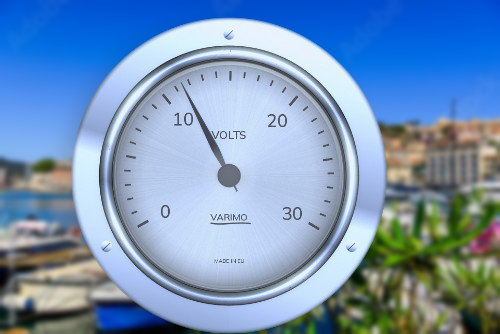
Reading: 11.5 (V)
